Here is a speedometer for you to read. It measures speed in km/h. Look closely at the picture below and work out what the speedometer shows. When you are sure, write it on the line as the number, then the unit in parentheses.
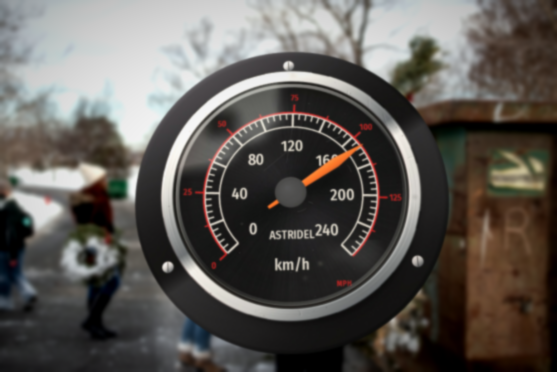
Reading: 168 (km/h)
